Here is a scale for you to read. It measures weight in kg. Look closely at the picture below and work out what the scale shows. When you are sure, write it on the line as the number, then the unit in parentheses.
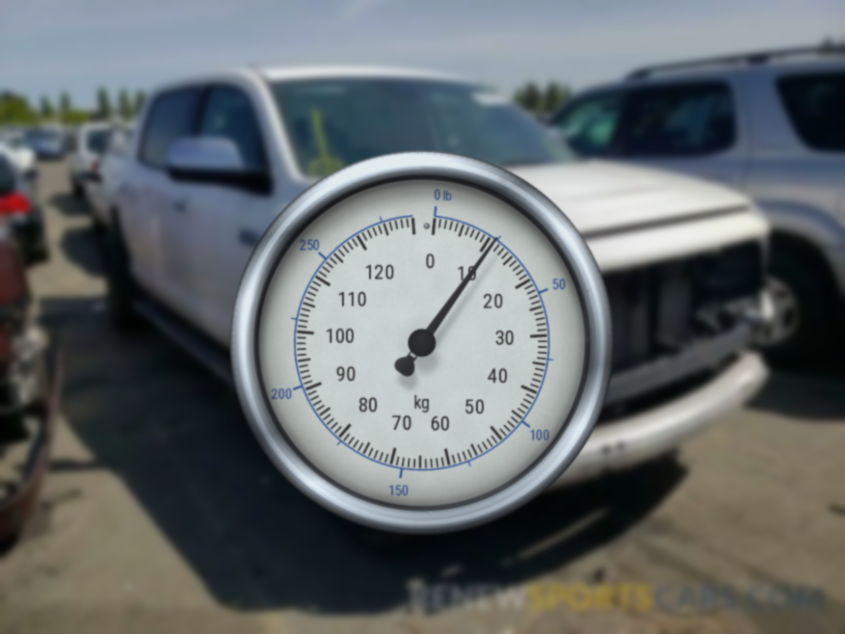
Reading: 11 (kg)
